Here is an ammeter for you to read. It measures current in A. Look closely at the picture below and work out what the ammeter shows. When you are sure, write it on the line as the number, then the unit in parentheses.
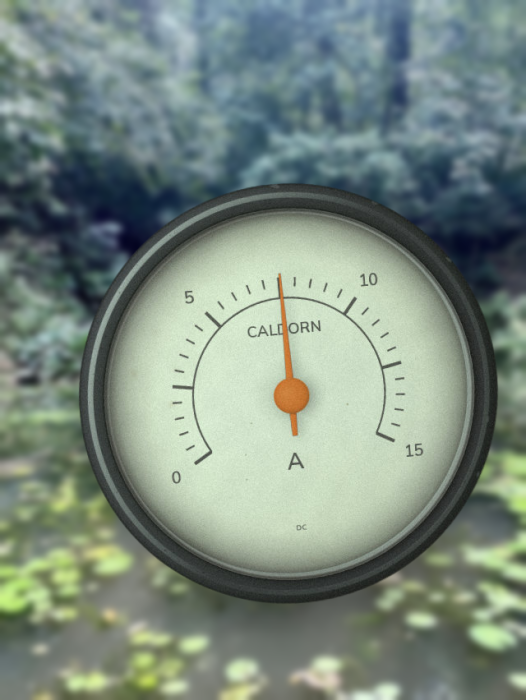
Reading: 7.5 (A)
